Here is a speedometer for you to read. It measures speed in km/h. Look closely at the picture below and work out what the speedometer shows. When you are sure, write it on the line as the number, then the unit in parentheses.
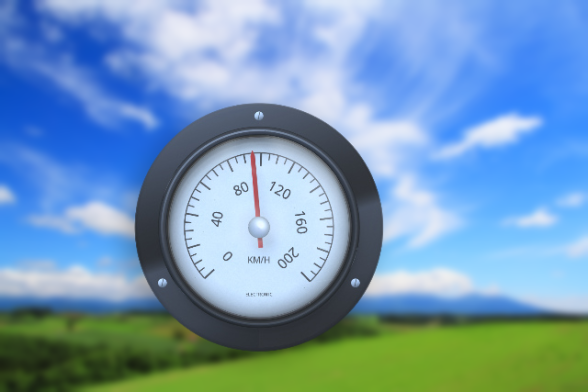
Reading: 95 (km/h)
